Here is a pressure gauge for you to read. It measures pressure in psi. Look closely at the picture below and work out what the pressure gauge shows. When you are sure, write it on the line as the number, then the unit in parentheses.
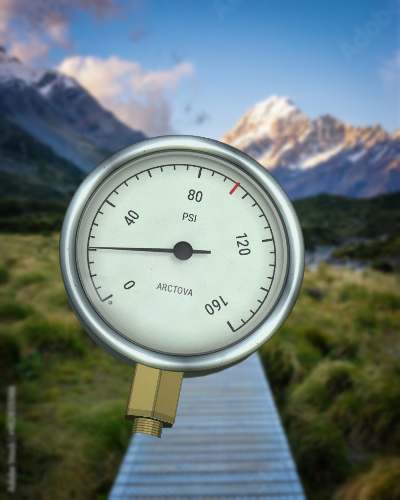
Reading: 20 (psi)
